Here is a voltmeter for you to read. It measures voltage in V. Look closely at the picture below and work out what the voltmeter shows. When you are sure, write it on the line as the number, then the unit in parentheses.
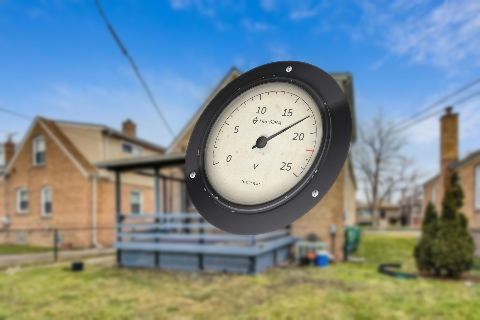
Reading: 18 (V)
